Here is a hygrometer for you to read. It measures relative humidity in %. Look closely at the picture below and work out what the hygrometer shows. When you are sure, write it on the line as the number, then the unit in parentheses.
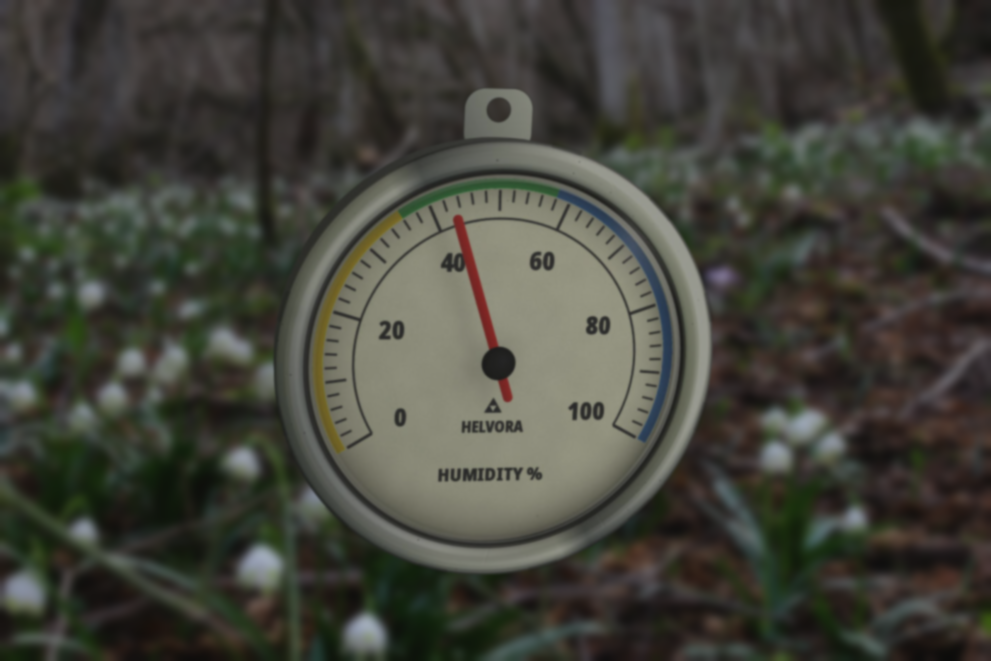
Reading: 43 (%)
